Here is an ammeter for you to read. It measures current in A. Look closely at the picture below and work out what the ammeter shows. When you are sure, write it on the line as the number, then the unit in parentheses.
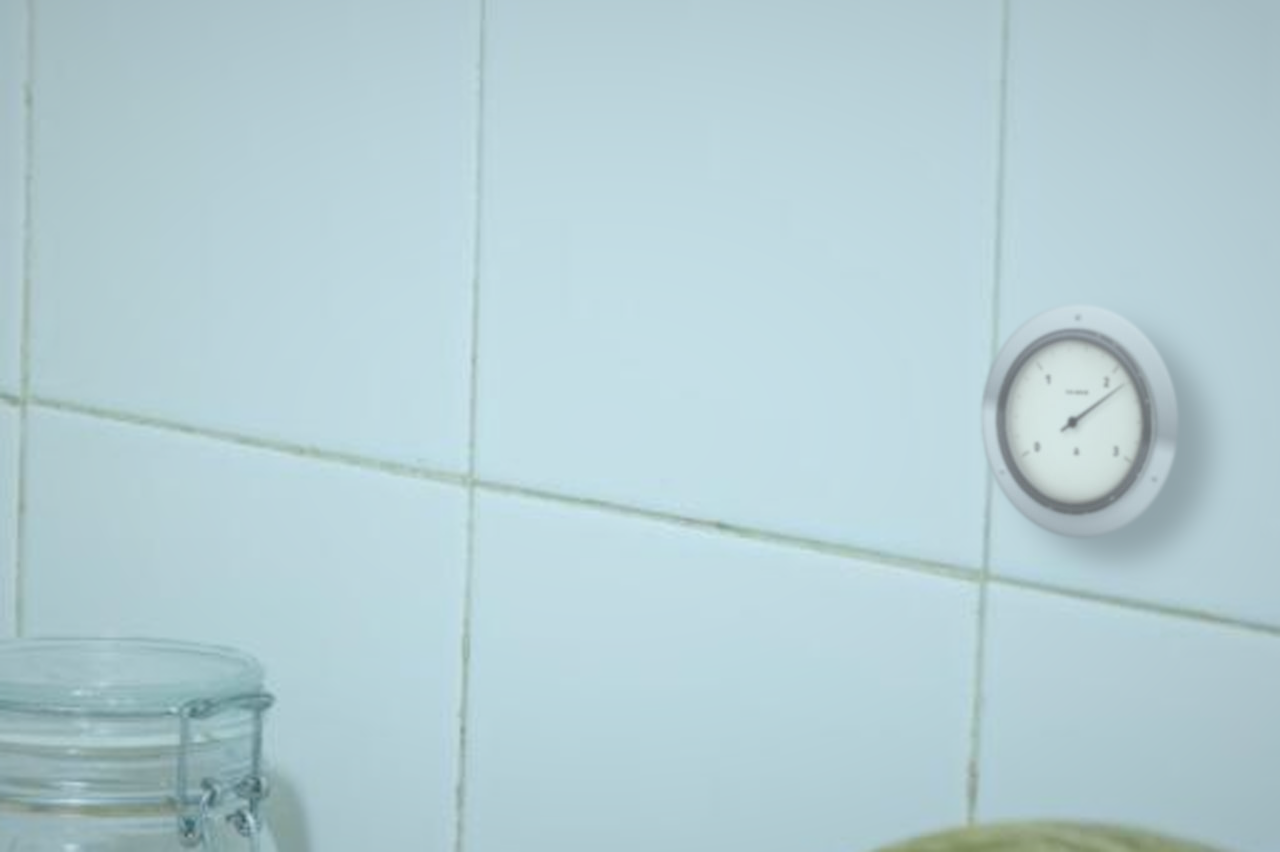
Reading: 2.2 (A)
